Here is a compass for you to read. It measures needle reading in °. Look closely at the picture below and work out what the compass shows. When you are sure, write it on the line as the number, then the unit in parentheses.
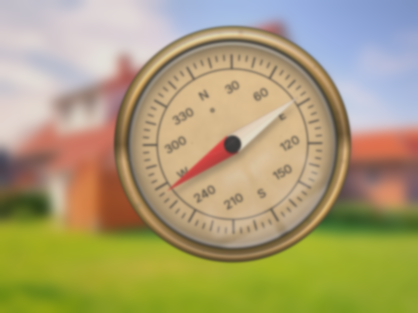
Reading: 265 (°)
